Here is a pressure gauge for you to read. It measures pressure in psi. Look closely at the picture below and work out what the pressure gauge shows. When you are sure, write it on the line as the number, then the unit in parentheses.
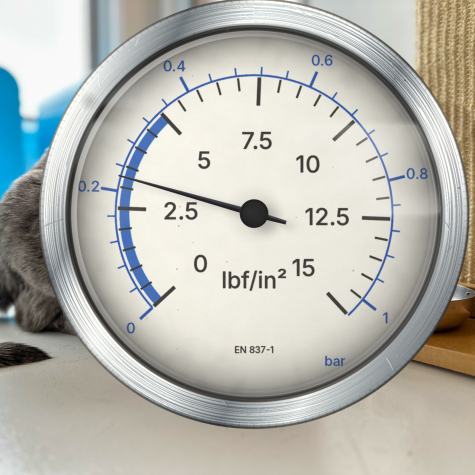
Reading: 3.25 (psi)
